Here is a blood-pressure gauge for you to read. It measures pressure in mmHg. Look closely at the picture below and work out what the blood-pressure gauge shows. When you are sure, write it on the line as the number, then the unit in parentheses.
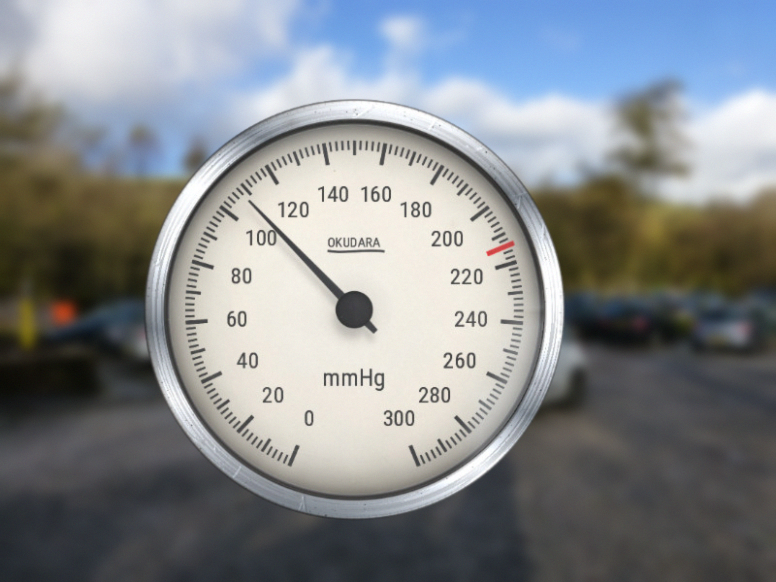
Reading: 108 (mmHg)
